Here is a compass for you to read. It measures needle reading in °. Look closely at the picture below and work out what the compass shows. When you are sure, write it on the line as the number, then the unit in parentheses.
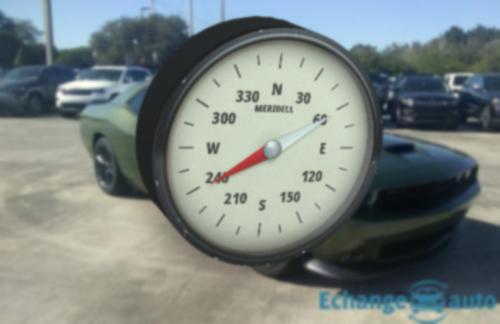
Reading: 240 (°)
